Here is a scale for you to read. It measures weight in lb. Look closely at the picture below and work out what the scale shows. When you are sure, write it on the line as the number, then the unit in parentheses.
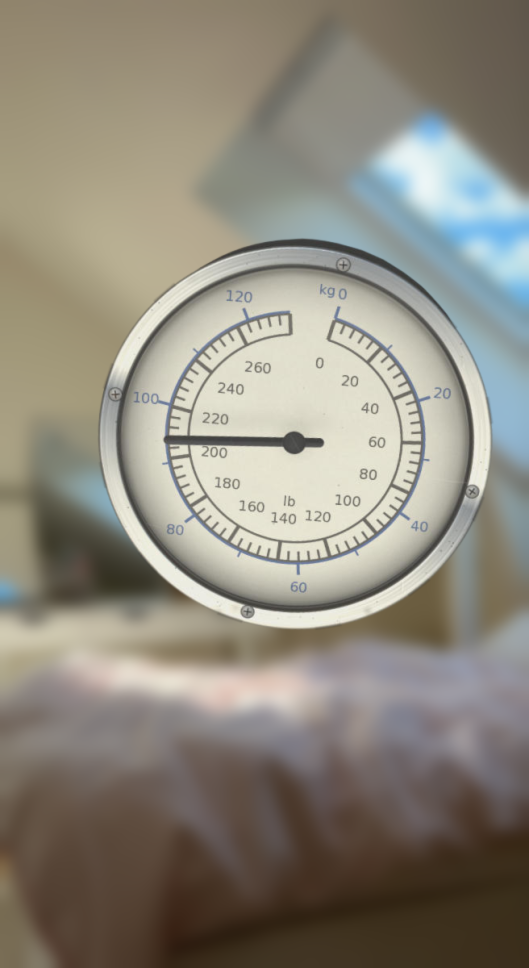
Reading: 208 (lb)
